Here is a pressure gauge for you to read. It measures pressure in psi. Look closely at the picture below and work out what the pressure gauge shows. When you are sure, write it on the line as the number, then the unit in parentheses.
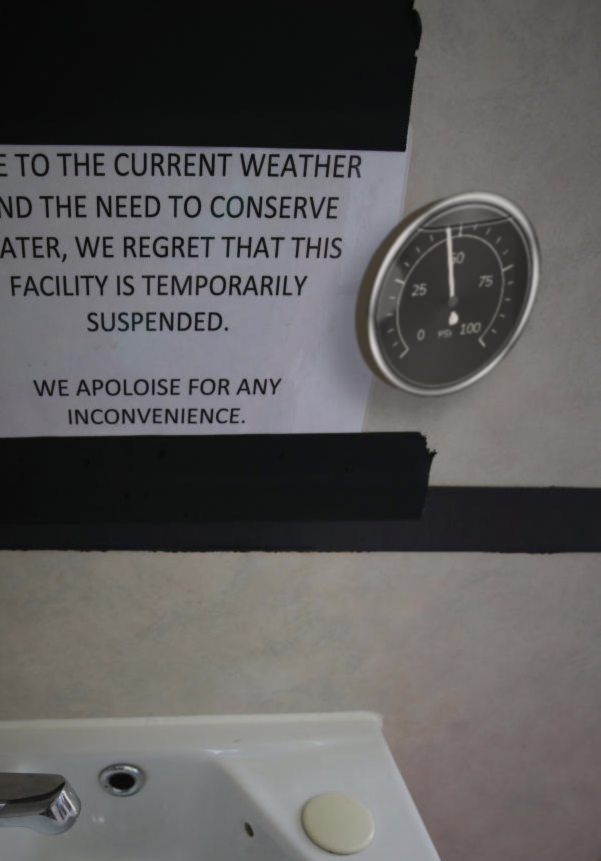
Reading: 45 (psi)
